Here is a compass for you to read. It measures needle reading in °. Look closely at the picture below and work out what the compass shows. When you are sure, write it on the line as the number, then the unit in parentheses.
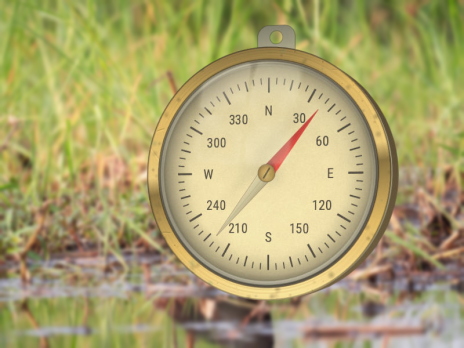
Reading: 40 (°)
